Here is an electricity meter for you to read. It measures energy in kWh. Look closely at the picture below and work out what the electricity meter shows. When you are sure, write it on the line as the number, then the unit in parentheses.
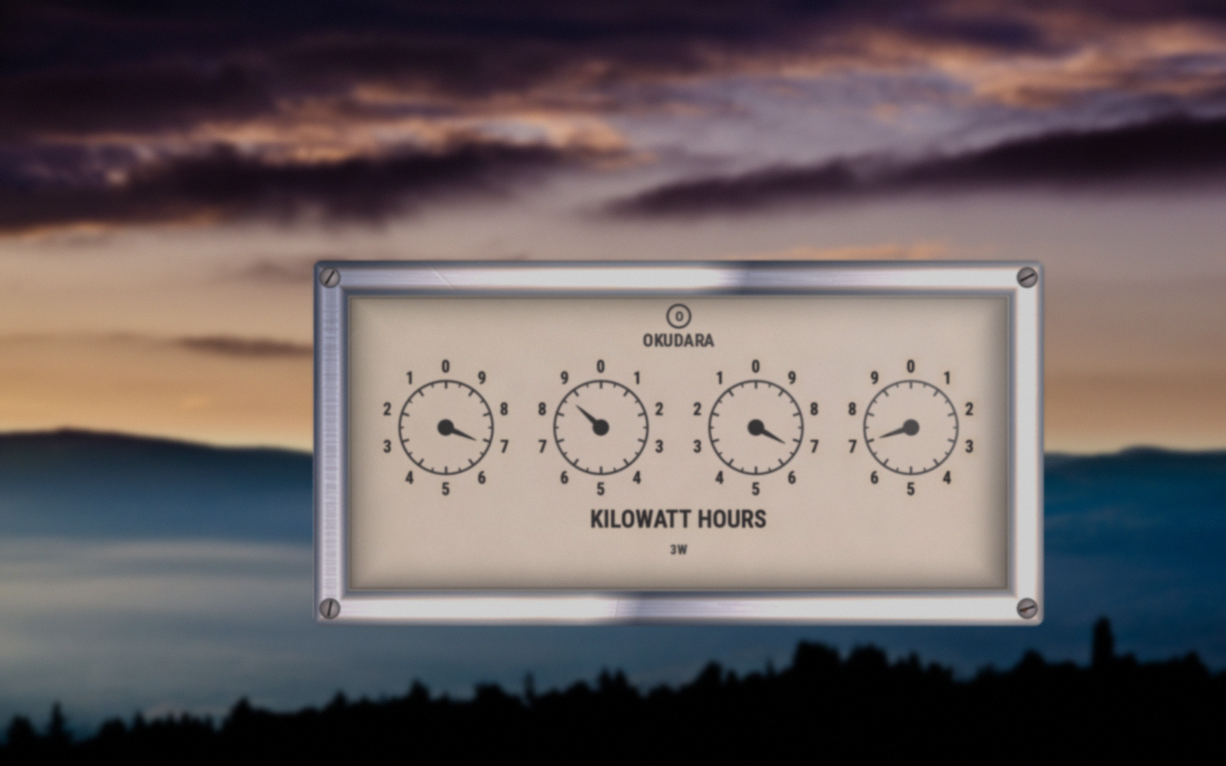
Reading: 6867 (kWh)
